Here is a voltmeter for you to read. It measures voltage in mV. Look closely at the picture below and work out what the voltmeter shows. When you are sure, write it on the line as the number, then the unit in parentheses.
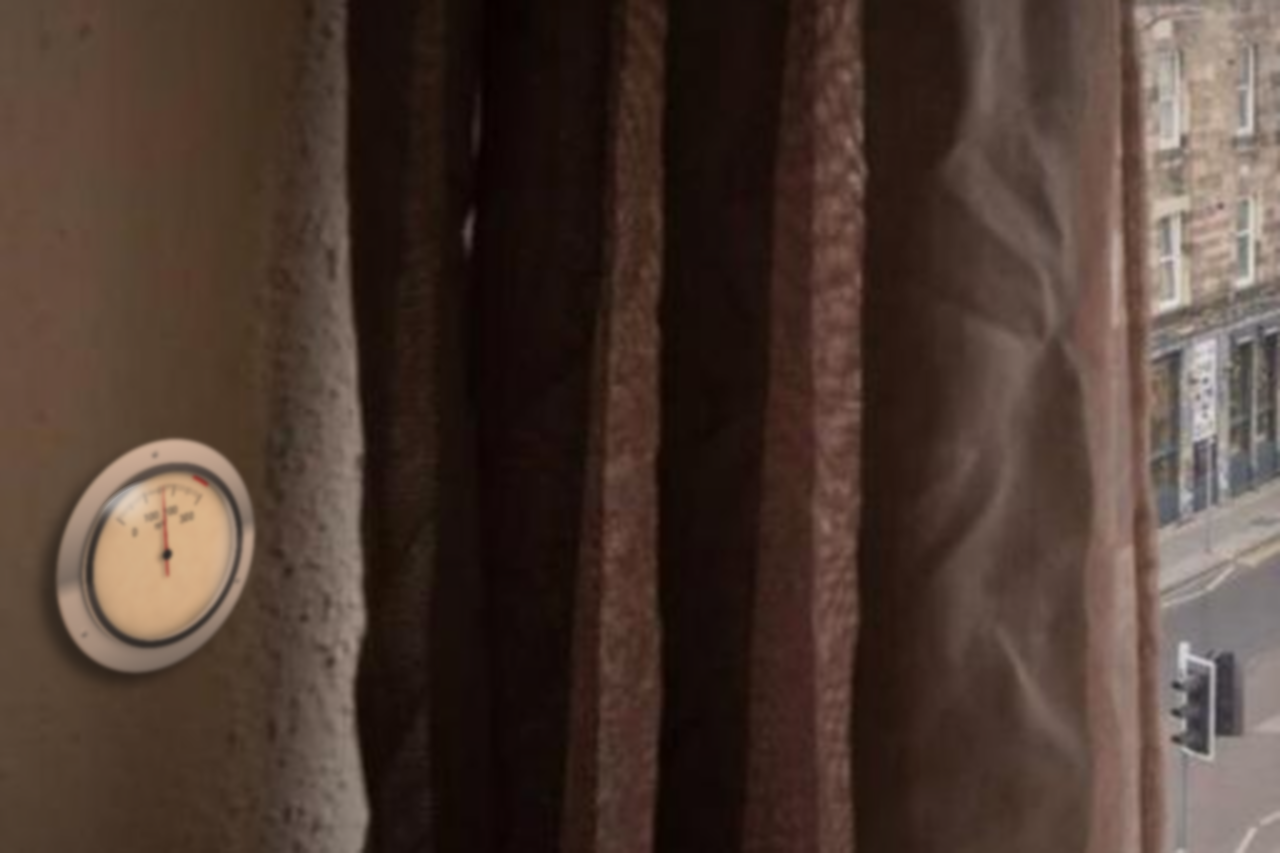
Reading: 150 (mV)
